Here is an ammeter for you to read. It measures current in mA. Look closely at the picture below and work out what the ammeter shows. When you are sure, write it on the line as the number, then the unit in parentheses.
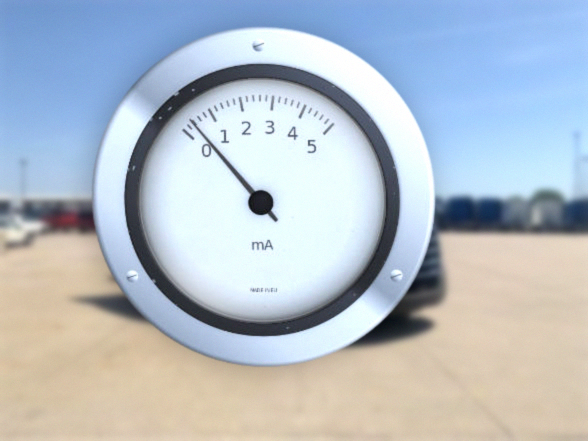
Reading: 0.4 (mA)
